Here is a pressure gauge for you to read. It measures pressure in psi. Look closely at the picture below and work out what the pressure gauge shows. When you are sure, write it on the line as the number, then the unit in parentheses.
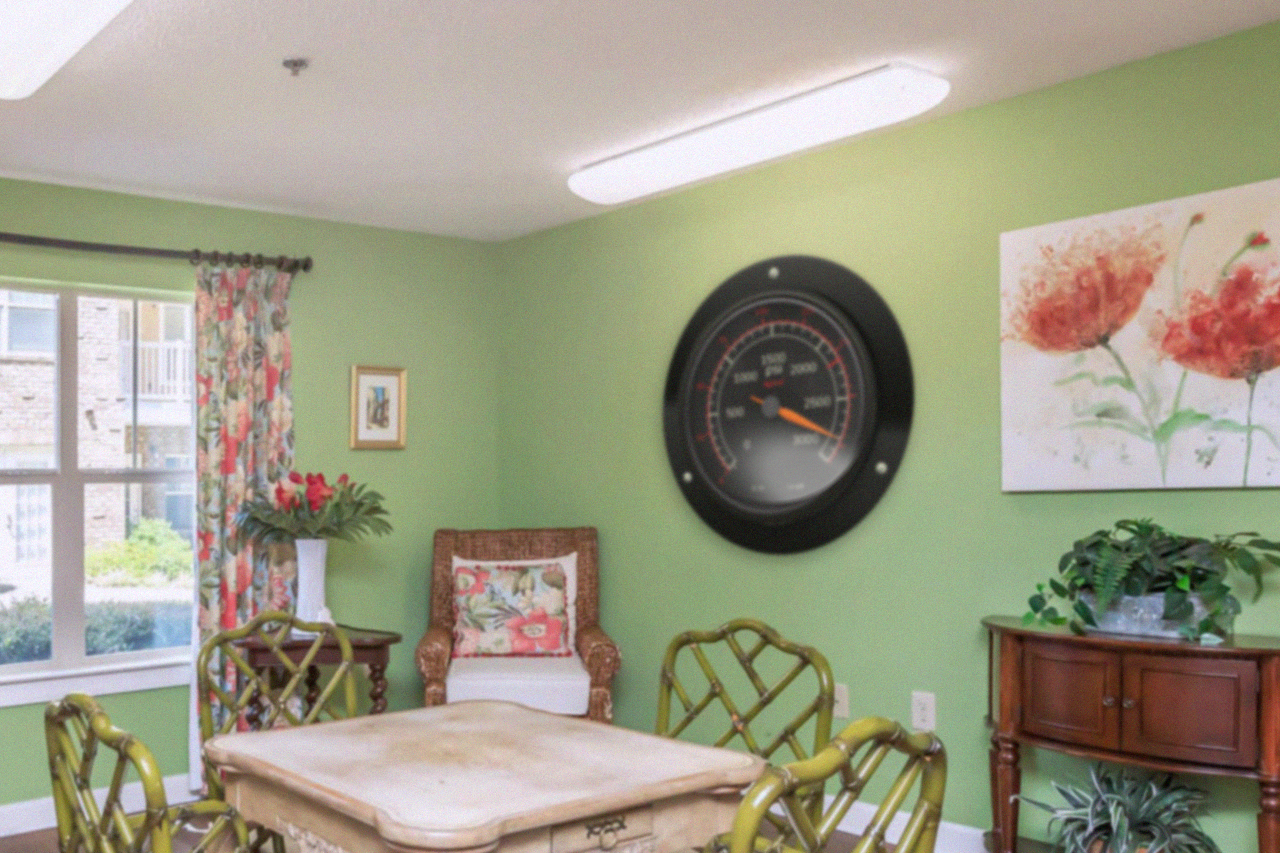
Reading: 2800 (psi)
